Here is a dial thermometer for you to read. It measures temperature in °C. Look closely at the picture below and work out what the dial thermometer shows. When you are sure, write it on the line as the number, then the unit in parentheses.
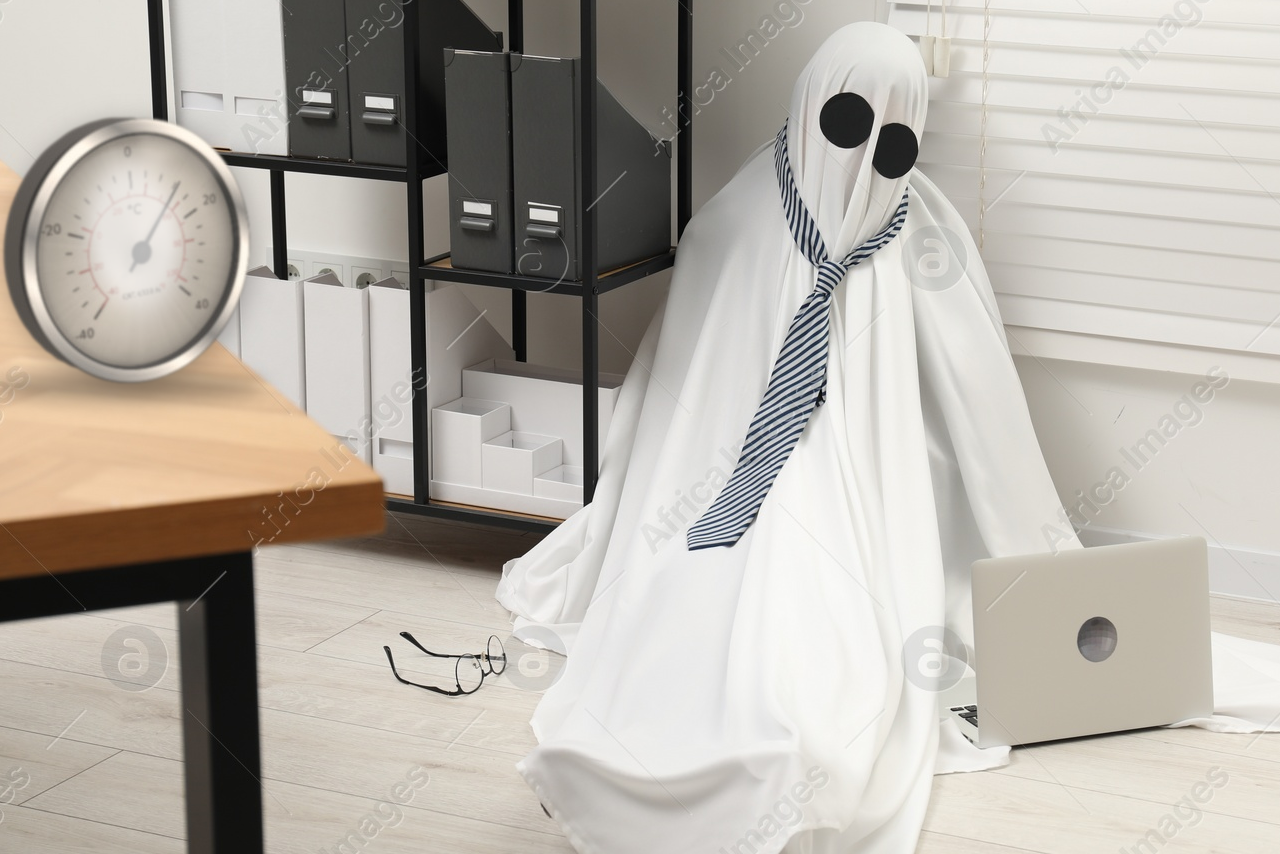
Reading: 12 (°C)
